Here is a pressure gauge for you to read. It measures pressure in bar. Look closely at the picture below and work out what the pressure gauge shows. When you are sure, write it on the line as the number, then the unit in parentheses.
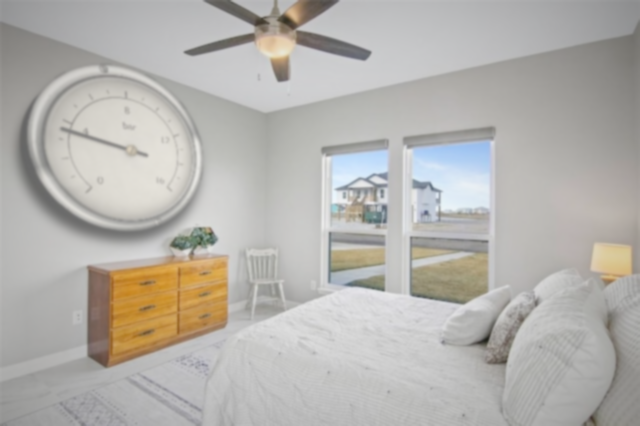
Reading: 3.5 (bar)
